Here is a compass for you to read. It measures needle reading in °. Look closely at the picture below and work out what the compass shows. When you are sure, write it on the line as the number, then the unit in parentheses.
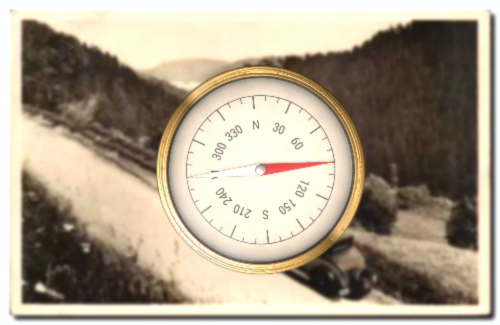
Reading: 90 (°)
